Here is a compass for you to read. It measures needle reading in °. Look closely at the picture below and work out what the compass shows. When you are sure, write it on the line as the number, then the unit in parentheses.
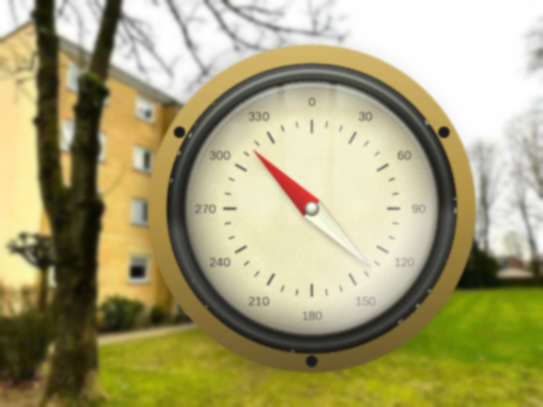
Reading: 315 (°)
